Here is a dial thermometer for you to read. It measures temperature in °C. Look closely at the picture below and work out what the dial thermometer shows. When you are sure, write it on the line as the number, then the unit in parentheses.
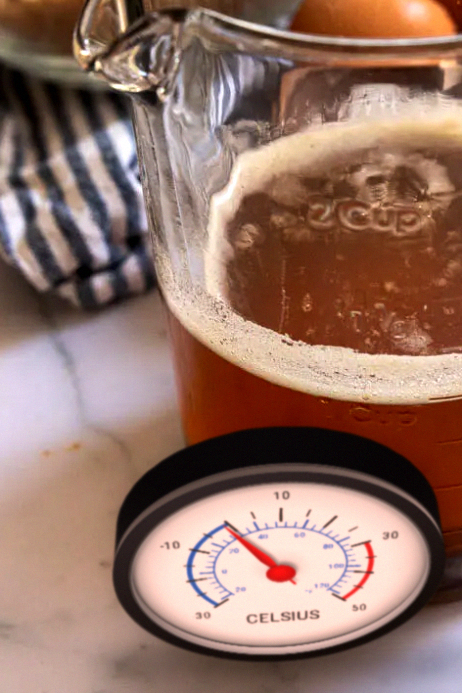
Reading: 0 (°C)
